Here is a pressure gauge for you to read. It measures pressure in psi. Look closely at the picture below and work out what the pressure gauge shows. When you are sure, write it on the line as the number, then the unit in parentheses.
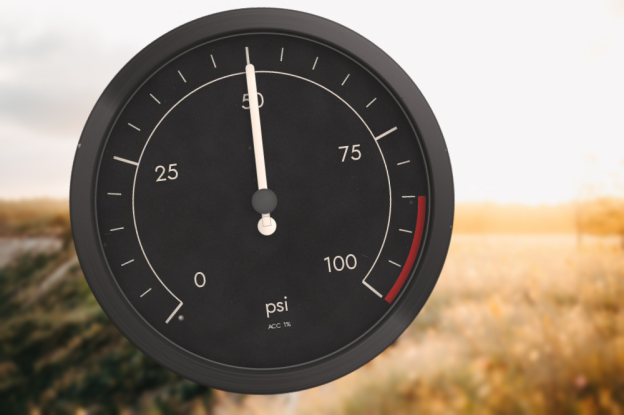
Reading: 50 (psi)
